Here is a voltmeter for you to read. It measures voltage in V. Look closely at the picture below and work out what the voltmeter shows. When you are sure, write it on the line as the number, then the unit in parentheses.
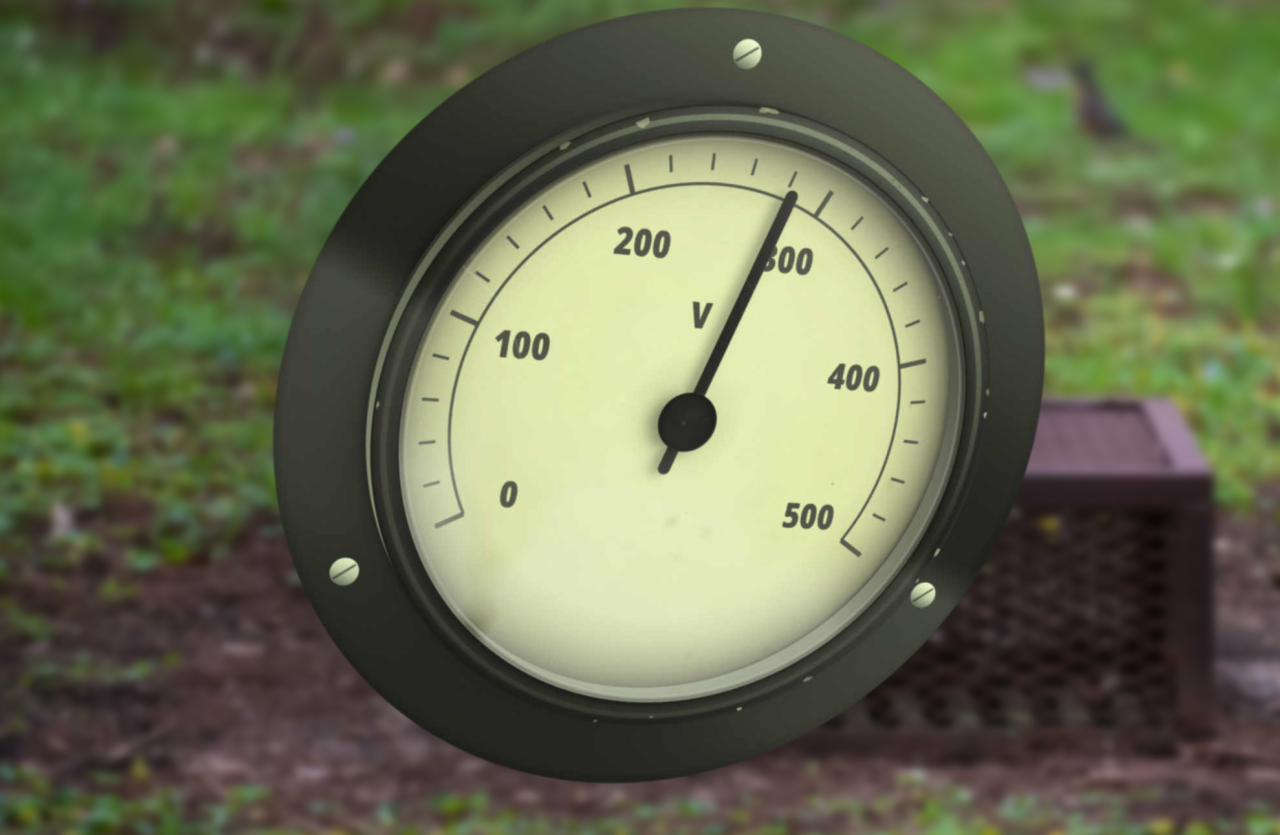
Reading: 280 (V)
